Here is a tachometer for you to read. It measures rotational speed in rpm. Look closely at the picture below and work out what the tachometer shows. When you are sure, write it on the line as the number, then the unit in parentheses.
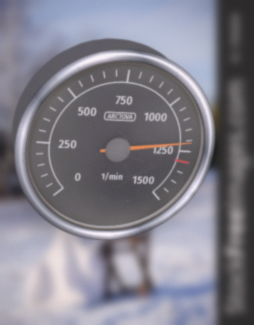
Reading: 1200 (rpm)
